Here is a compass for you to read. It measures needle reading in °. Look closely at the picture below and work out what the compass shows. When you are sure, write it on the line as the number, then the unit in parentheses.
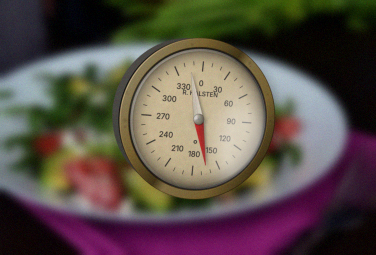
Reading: 165 (°)
